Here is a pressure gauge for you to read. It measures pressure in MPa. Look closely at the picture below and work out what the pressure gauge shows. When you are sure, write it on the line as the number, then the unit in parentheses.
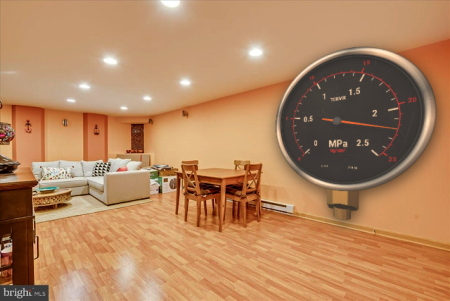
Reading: 2.2 (MPa)
